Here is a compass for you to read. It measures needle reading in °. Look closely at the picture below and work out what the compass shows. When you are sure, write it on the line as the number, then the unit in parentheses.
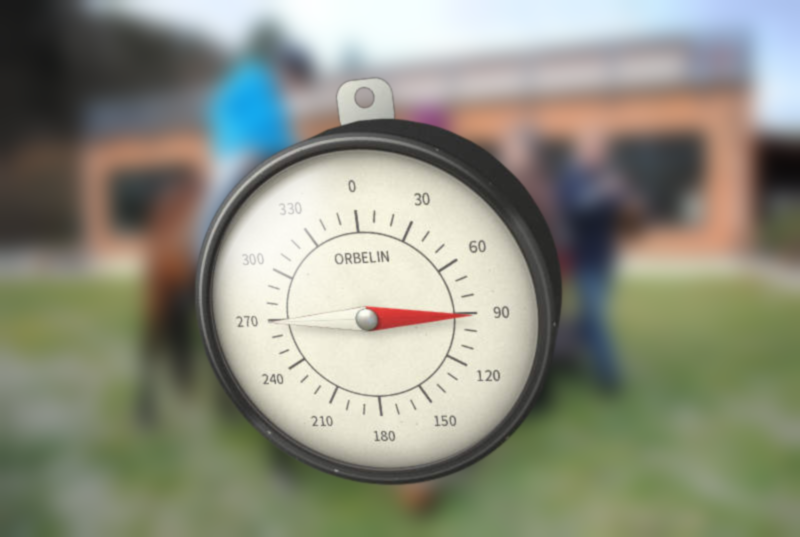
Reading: 90 (°)
